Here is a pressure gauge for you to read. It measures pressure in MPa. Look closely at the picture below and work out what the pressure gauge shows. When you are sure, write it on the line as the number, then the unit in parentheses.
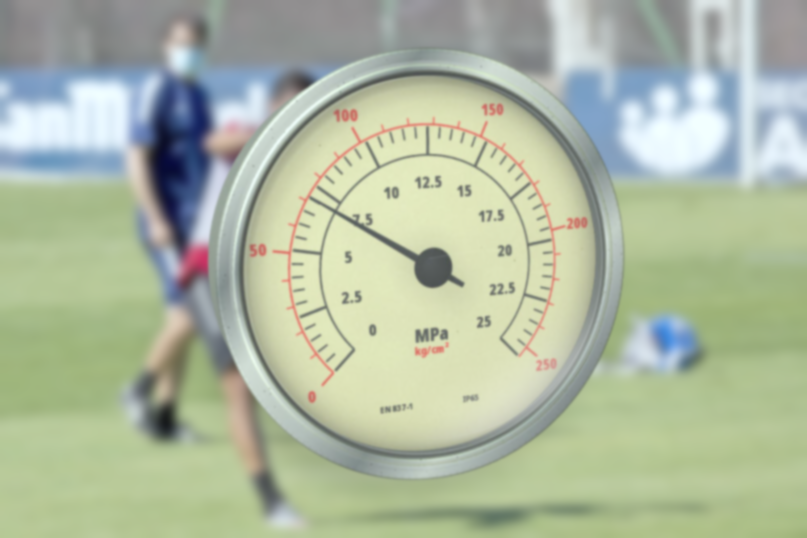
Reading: 7 (MPa)
